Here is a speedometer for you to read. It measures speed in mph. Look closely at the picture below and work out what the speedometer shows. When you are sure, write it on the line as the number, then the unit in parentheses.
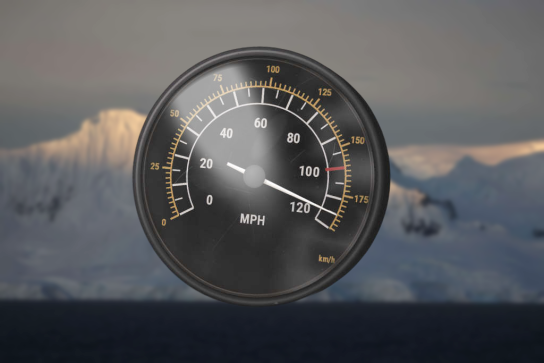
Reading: 115 (mph)
